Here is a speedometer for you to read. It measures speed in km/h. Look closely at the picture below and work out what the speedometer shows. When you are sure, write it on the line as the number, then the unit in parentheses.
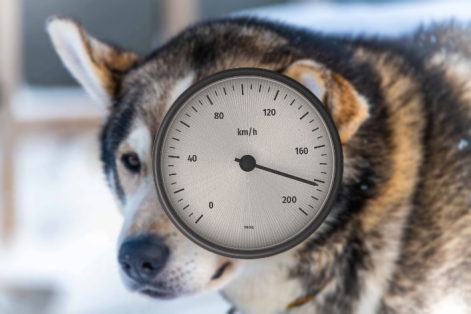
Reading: 182.5 (km/h)
